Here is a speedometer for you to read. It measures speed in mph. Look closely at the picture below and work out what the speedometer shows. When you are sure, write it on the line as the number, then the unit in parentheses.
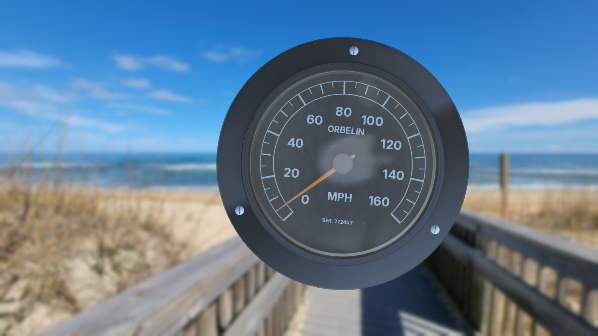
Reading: 5 (mph)
